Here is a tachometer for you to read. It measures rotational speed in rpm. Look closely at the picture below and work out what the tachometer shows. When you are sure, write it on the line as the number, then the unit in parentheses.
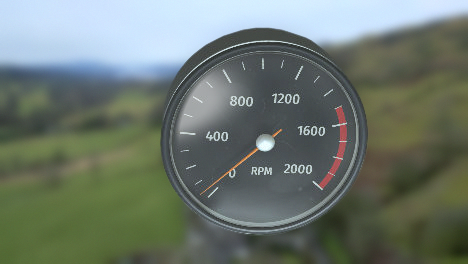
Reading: 50 (rpm)
